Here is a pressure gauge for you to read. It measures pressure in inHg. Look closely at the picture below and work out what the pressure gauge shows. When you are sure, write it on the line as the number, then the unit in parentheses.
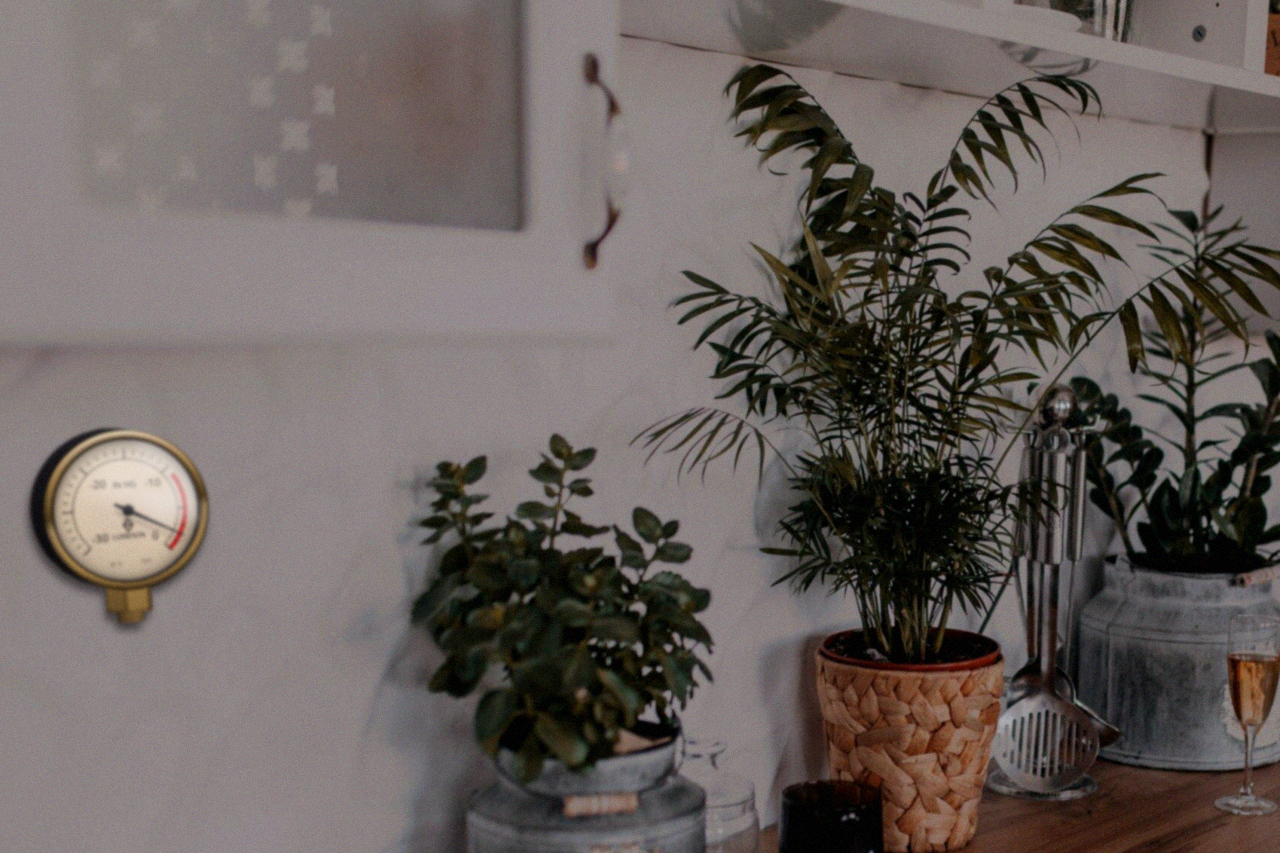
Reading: -2 (inHg)
